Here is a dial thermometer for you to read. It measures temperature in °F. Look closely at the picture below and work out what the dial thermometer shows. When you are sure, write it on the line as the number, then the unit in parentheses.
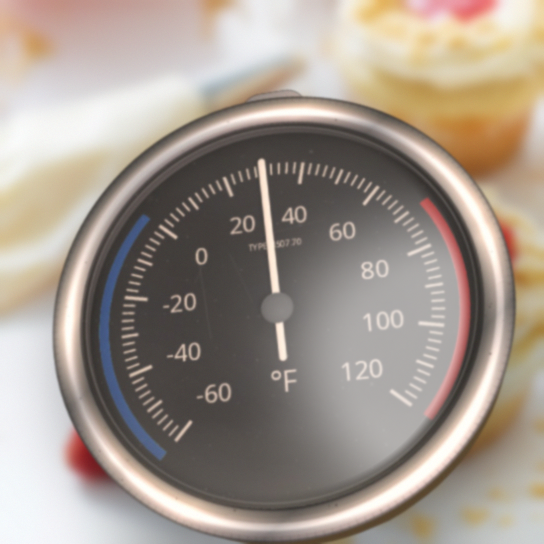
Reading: 30 (°F)
